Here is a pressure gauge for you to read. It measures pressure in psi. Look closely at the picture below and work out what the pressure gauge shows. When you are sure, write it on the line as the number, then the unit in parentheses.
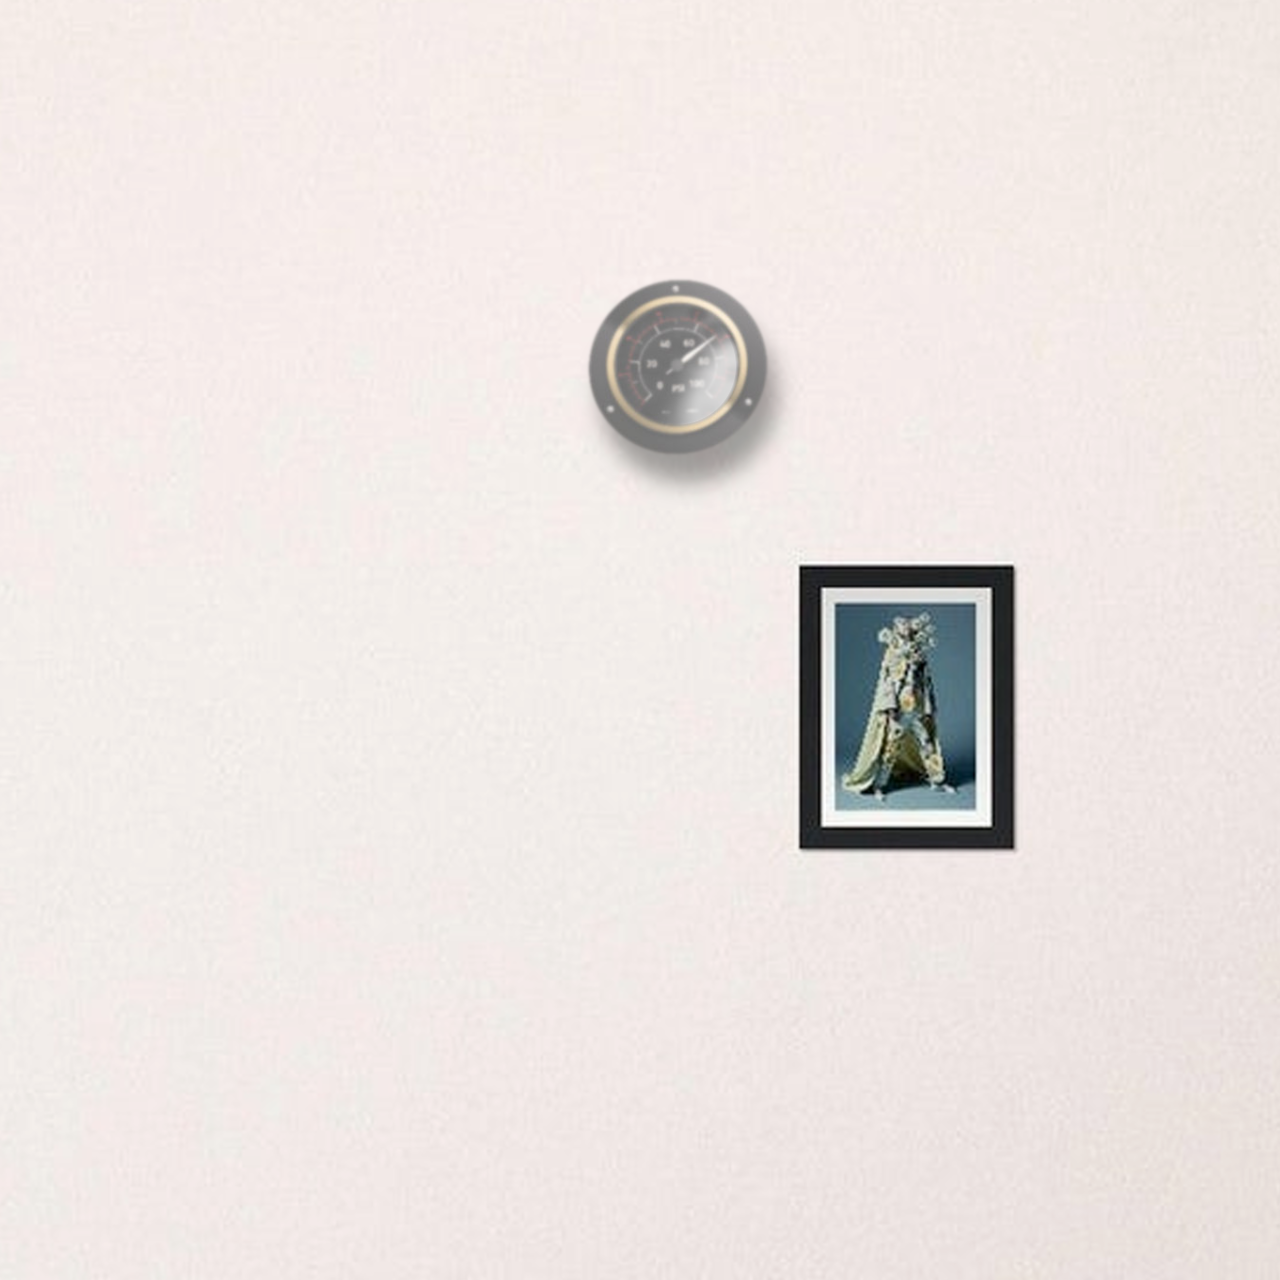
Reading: 70 (psi)
